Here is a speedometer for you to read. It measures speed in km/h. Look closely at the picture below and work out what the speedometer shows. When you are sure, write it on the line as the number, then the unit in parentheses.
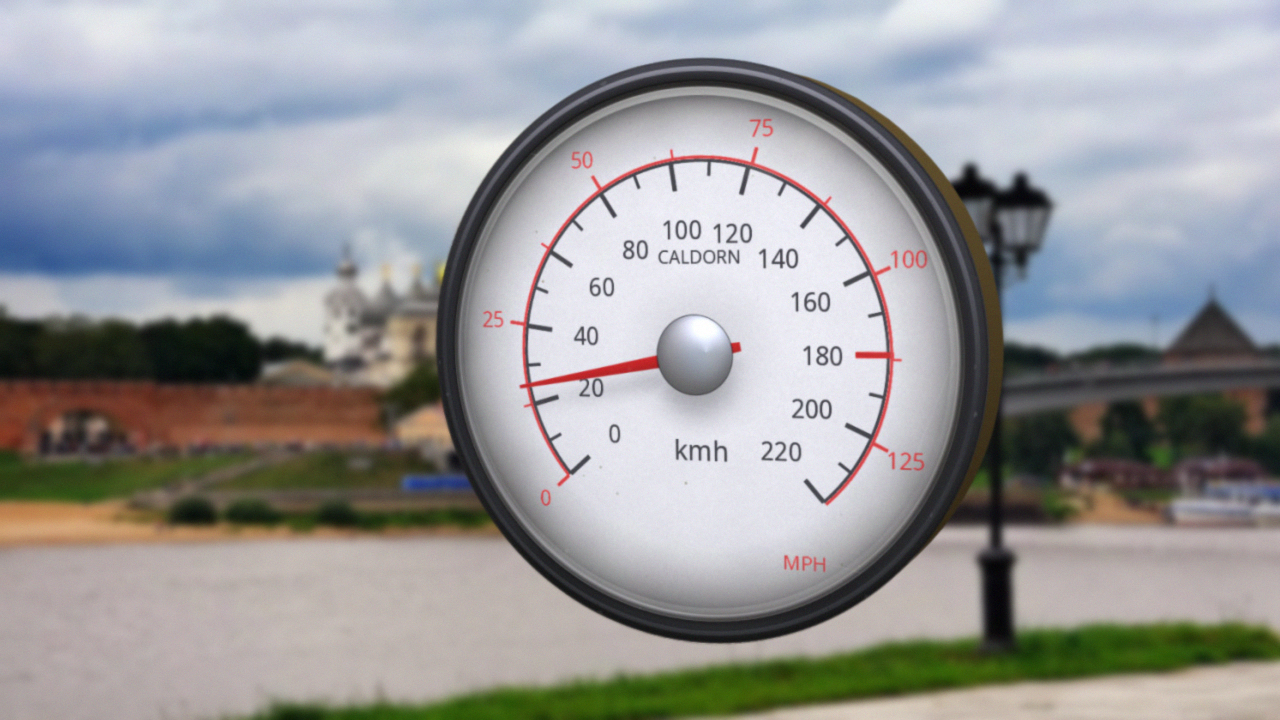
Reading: 25 (km/h)
